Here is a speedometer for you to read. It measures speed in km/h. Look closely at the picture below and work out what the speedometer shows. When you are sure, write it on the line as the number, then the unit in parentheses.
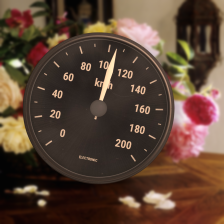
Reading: 105 (km/h)
